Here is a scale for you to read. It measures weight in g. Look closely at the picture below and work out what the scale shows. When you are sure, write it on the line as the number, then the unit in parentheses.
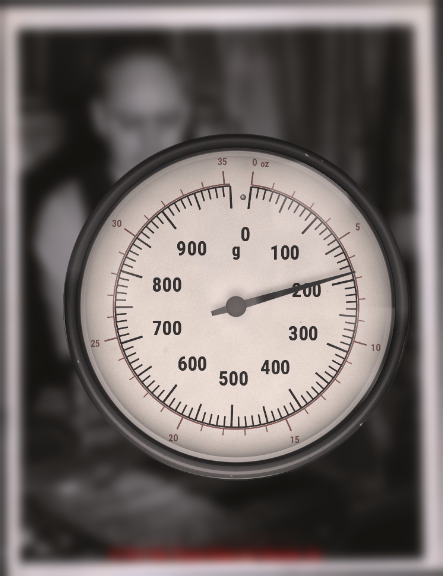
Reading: 190 (g)
